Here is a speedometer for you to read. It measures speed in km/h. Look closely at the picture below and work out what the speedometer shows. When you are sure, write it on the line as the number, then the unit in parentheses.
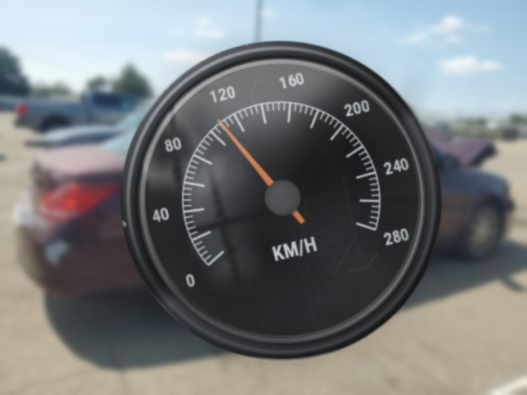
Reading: 108 (km/h)
